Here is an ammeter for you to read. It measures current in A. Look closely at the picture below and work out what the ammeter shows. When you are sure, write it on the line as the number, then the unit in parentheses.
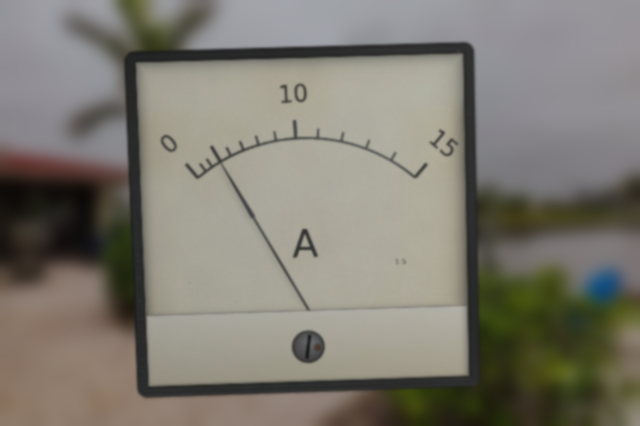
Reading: 5 (A)
